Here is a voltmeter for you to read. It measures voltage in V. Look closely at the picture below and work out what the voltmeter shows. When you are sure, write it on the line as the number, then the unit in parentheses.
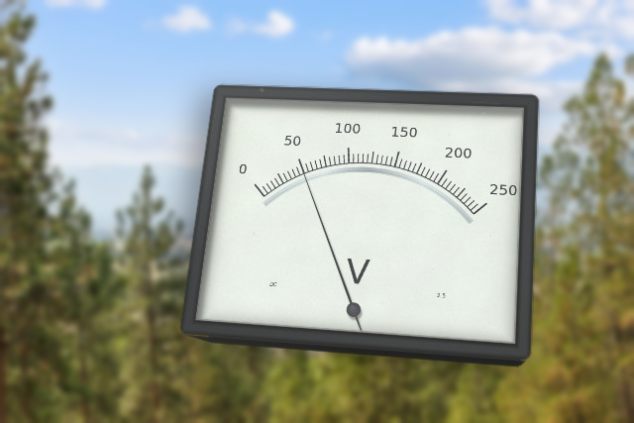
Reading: 50 (V)
